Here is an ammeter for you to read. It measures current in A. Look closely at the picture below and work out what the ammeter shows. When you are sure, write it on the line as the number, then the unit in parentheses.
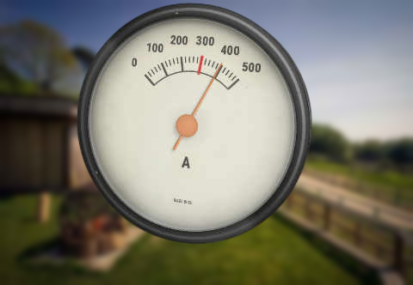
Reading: 400 (A)
